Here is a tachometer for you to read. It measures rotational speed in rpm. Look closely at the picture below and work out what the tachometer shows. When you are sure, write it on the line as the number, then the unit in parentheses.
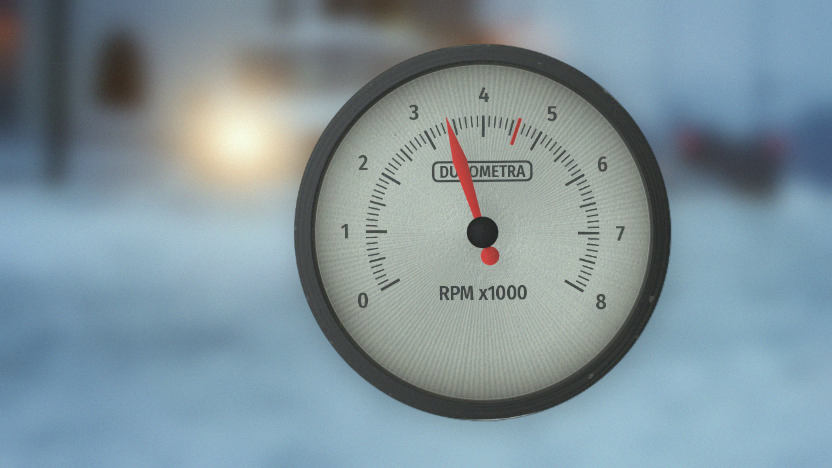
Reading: 3400 (rpm)
